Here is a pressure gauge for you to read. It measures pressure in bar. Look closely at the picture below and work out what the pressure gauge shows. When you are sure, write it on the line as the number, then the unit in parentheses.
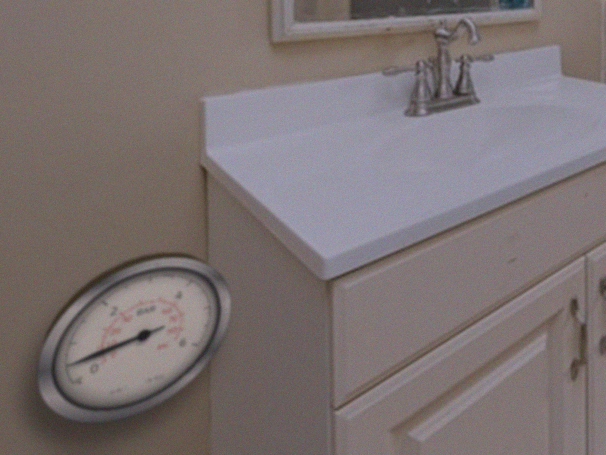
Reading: 0.5 (bar)
